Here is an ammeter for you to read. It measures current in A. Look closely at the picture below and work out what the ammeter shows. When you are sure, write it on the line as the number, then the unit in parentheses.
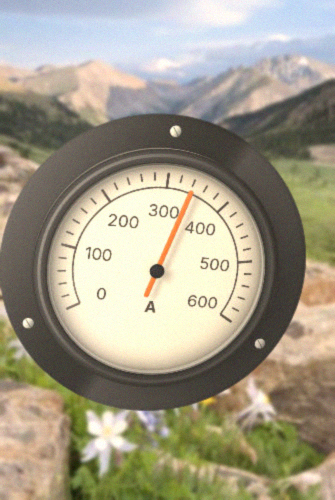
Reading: 340 (A)
